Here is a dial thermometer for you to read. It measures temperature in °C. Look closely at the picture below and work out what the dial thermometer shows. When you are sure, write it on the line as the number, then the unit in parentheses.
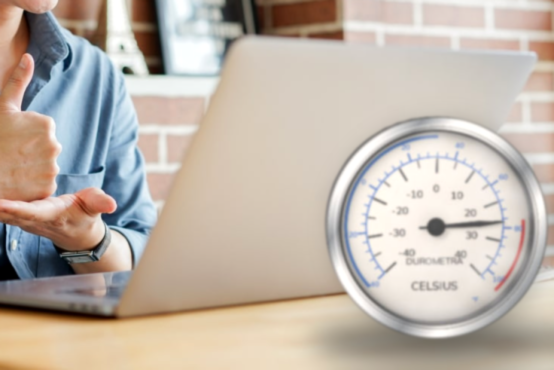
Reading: 25 (°C)
